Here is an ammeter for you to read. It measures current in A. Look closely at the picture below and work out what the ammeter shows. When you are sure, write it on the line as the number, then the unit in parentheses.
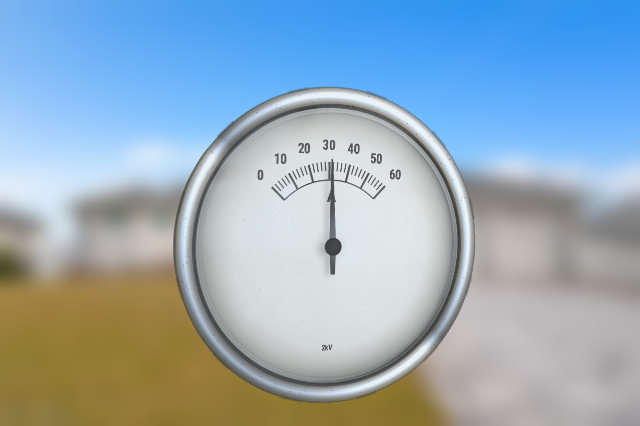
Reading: 30 (A)
